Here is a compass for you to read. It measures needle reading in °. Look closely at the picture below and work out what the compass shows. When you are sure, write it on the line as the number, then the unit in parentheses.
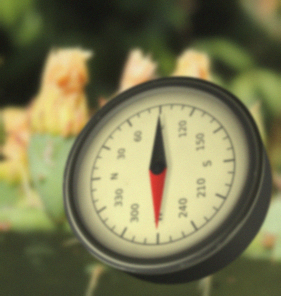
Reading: 270 (°)
